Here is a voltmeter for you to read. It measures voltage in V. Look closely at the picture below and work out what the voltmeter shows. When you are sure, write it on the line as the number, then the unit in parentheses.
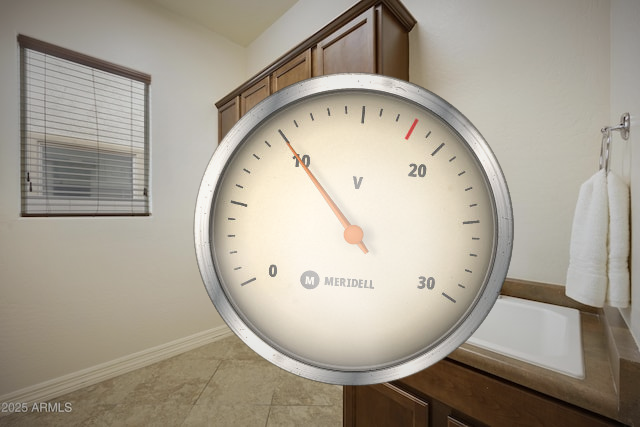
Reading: 10 (V)
